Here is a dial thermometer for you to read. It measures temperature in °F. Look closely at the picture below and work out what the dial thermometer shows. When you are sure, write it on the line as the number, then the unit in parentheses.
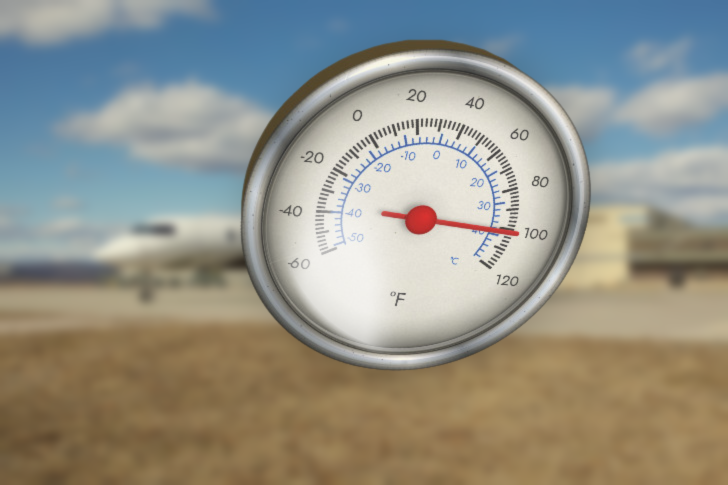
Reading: 100 (°F)
